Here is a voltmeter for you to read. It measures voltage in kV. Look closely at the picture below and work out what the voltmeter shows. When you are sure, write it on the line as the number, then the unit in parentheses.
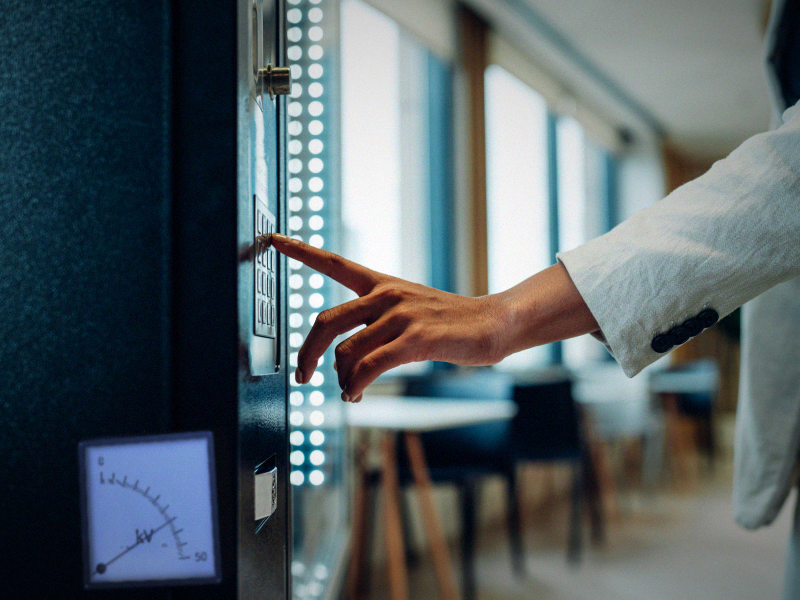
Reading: 35 (kV)
